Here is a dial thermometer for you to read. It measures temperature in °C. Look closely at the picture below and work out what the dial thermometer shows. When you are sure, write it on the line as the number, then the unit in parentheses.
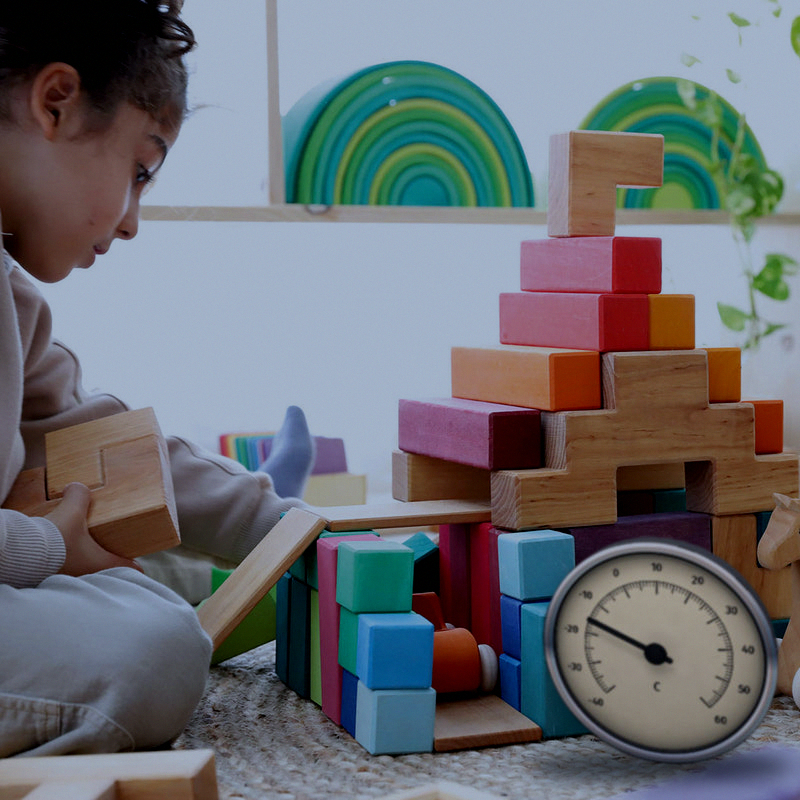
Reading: -15 (°C)
